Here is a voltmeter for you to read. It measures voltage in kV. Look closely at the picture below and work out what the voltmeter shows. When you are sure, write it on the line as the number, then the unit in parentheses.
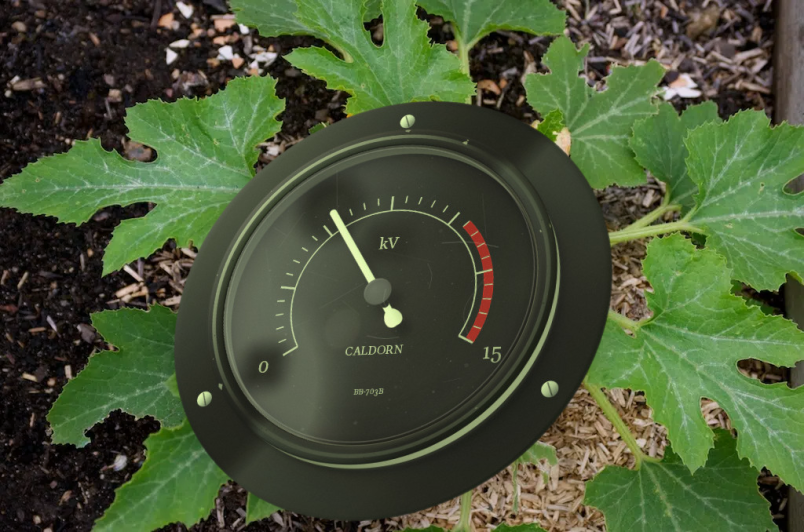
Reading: 5.5 (kV)
